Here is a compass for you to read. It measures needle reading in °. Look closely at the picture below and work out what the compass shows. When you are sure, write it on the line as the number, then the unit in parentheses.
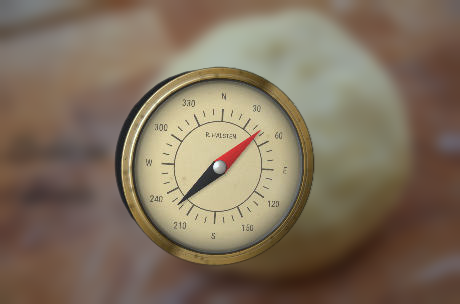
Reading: 45 (°)
